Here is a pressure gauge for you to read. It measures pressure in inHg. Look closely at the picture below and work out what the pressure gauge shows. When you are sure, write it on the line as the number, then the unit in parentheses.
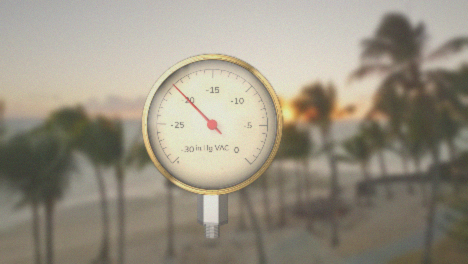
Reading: -20 (inHg)
